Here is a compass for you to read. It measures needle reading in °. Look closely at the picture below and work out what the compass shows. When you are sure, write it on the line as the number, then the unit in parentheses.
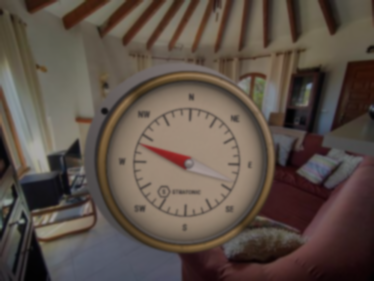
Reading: 290 (°)
